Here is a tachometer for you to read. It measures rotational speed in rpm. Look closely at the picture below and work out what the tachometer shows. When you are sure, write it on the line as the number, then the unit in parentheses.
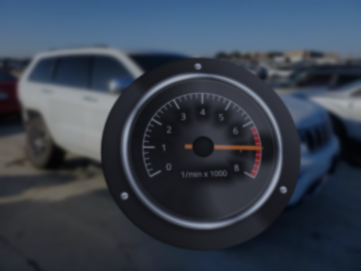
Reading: 7000 (rpm)
